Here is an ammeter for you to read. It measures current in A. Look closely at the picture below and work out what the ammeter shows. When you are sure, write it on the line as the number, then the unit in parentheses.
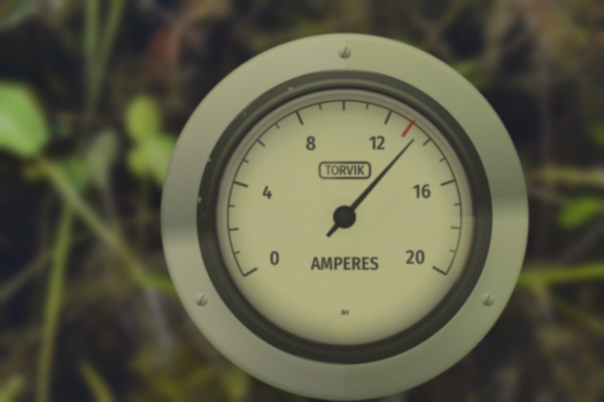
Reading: 13.5 (A)
